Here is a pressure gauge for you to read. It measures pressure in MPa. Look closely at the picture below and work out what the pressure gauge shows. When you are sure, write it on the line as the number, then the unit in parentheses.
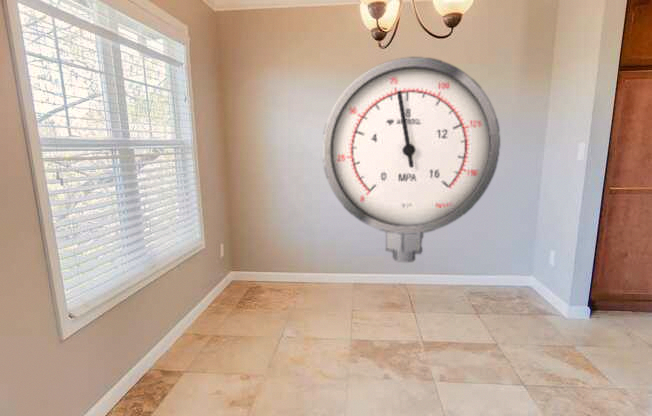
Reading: 7.5 (MPa)
